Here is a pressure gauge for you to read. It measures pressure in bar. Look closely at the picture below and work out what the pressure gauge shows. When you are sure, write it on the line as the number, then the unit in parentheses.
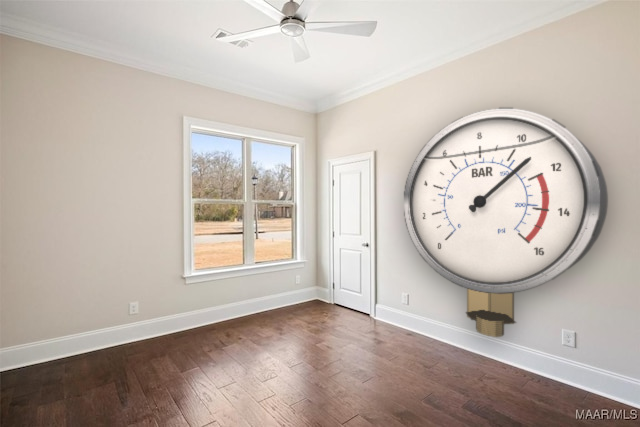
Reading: 11 (bar)
